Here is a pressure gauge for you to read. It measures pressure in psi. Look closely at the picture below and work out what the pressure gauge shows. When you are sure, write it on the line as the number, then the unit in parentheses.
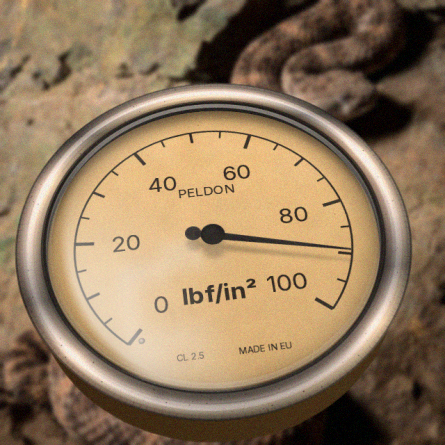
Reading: 90 (psi)
